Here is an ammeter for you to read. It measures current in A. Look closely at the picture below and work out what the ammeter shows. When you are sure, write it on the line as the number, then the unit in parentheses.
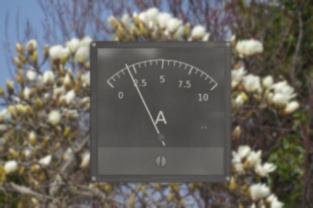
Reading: 2 (A)
